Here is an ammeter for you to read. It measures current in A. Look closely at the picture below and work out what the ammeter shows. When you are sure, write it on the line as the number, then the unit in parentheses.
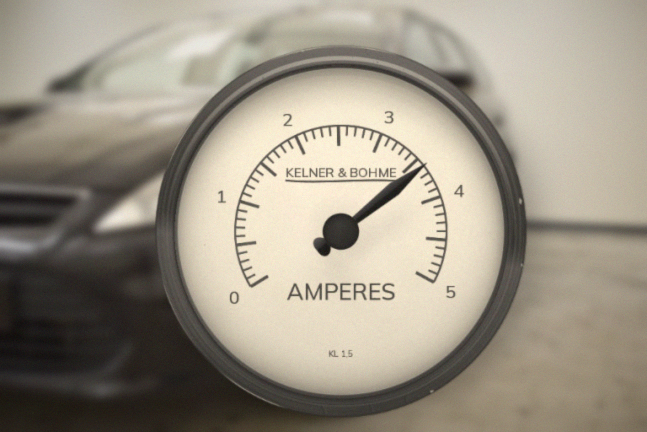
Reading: 3.6 (A)
